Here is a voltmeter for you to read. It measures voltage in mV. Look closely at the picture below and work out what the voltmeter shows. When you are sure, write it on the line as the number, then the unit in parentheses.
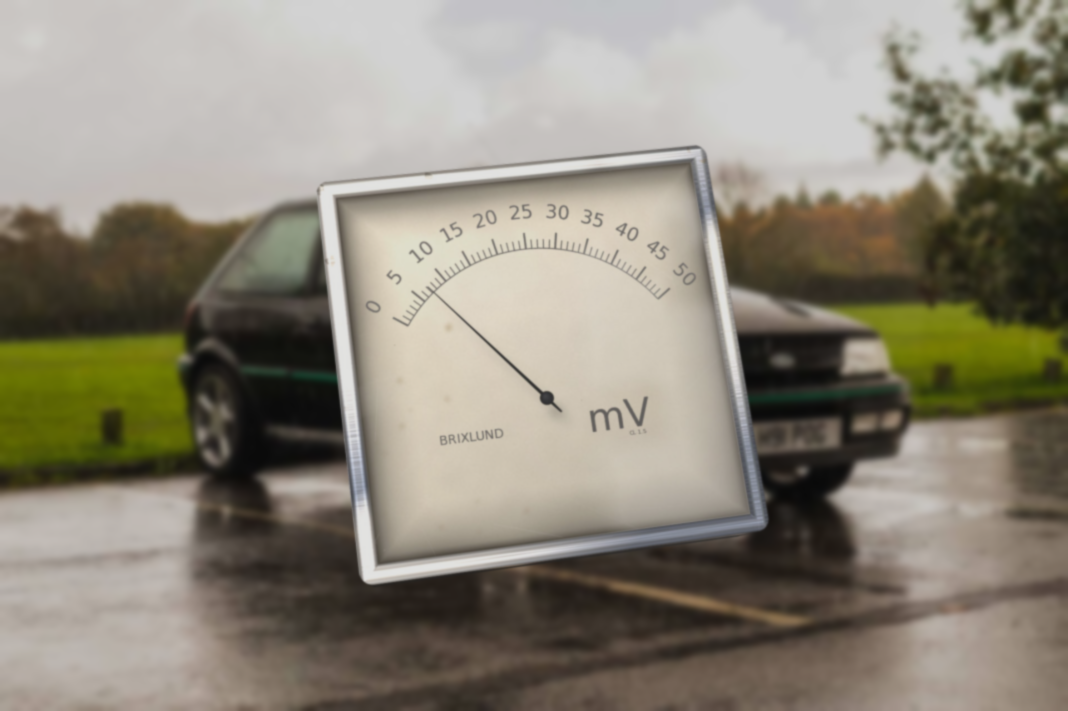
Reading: 7 (mV)
